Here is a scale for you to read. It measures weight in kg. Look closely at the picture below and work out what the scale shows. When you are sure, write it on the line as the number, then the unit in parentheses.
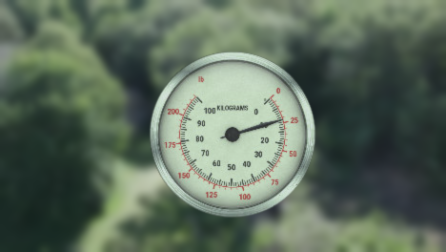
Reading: 10 (kg)
